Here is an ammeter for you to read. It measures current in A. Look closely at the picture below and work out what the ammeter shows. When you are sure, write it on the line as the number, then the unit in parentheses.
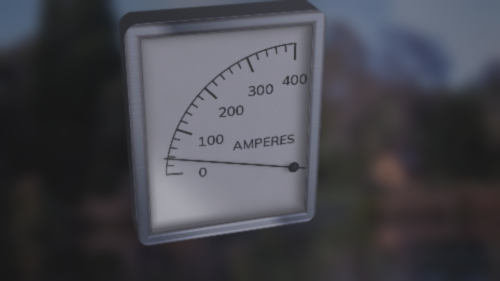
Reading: 40 (A)
